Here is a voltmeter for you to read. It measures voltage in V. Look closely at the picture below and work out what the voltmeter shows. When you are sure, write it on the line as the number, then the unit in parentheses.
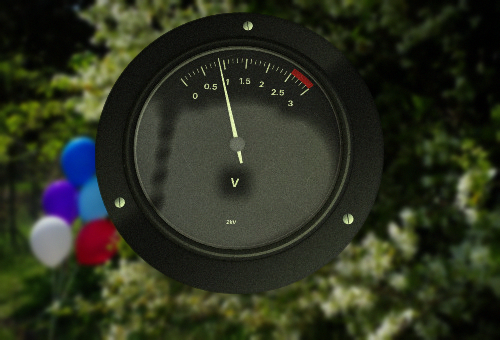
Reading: 0.9 (V)
